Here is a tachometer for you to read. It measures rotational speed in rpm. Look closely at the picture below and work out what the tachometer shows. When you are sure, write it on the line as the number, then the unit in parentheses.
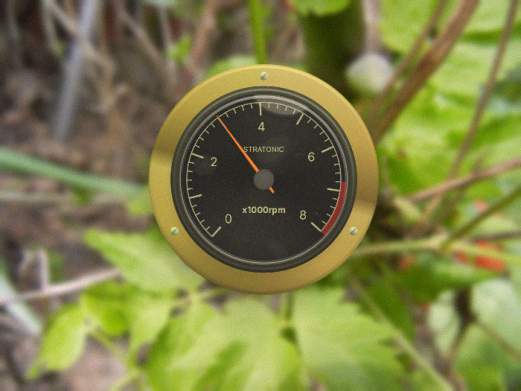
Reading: 3000 (rpm)
